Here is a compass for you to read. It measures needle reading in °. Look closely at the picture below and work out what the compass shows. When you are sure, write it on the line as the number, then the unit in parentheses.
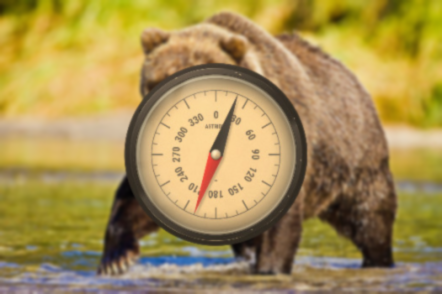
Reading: 200 (°)
